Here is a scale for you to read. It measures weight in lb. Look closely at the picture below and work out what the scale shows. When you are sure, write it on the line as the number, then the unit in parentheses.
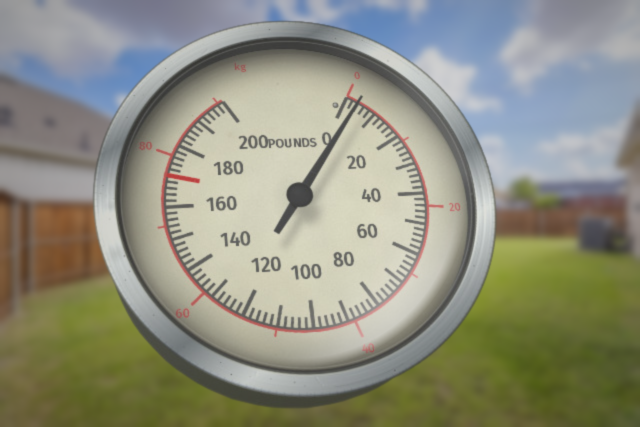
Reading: 4 (lb)
